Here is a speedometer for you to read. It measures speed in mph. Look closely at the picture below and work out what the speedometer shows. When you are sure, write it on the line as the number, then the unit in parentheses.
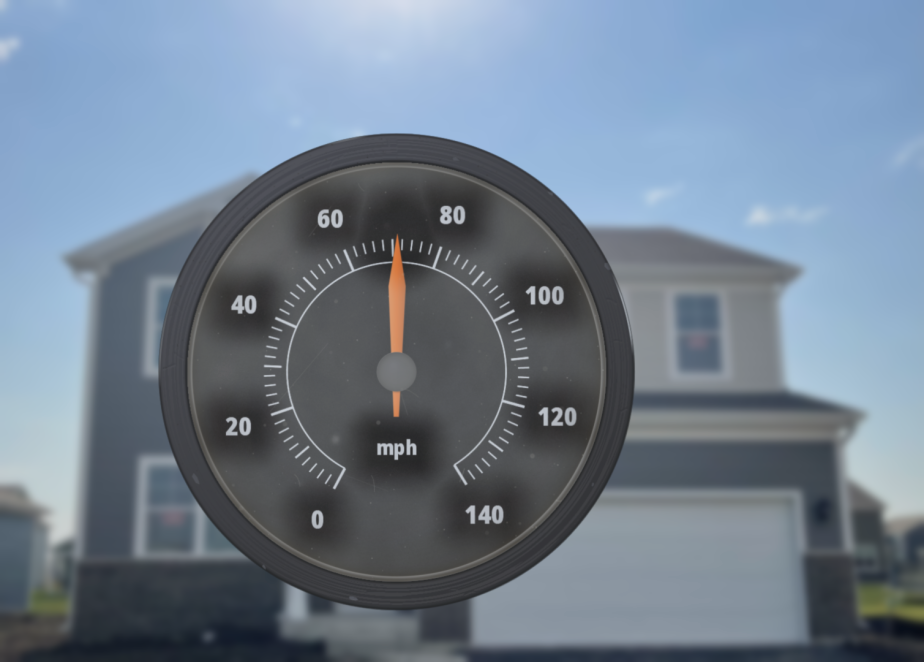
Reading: 71 (mph)
